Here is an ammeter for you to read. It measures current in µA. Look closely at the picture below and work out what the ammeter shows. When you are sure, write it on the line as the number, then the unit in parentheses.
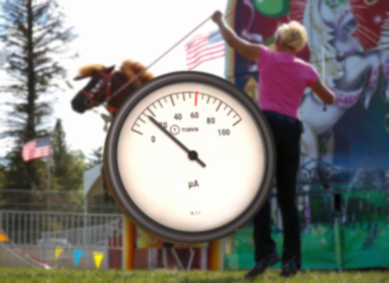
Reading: 15 (µA)
